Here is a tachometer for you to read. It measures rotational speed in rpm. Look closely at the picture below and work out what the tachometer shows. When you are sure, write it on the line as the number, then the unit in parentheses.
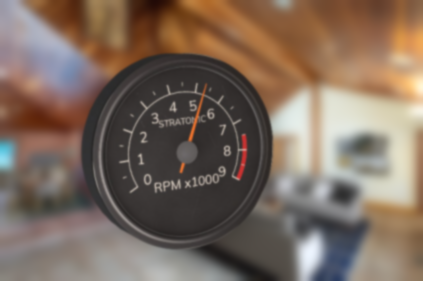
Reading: 5250 (rpm)
